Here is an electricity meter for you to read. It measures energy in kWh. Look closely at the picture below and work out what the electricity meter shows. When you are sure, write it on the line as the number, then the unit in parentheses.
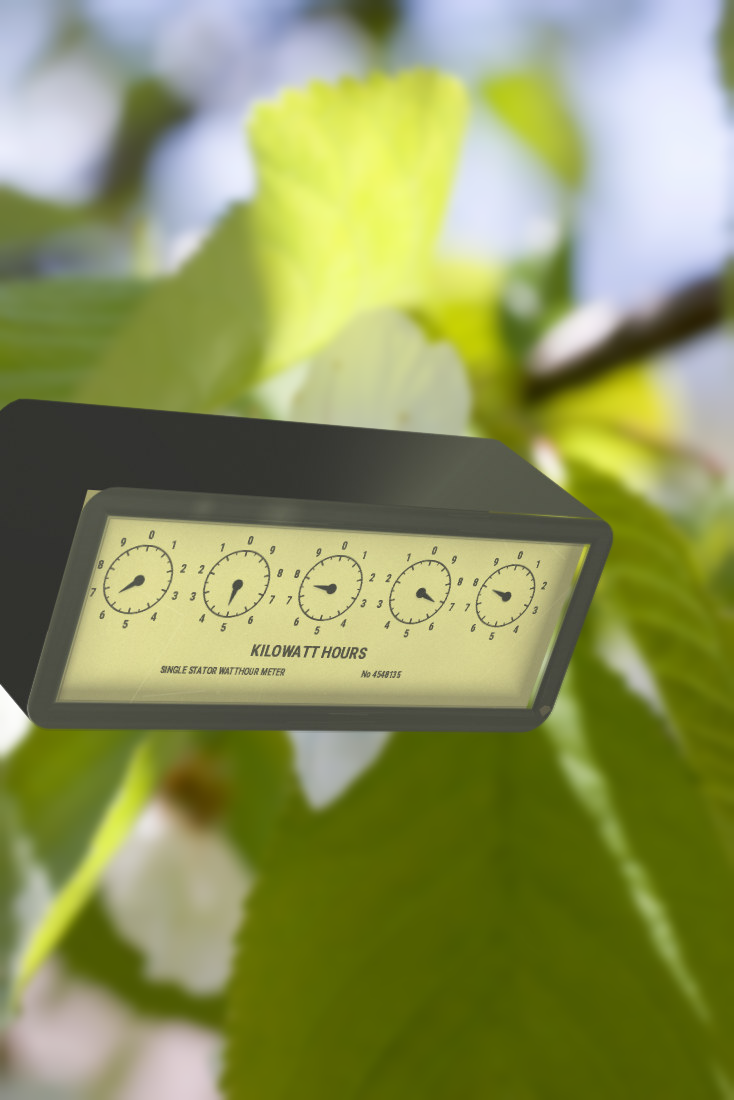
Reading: 64768 (kWh)
